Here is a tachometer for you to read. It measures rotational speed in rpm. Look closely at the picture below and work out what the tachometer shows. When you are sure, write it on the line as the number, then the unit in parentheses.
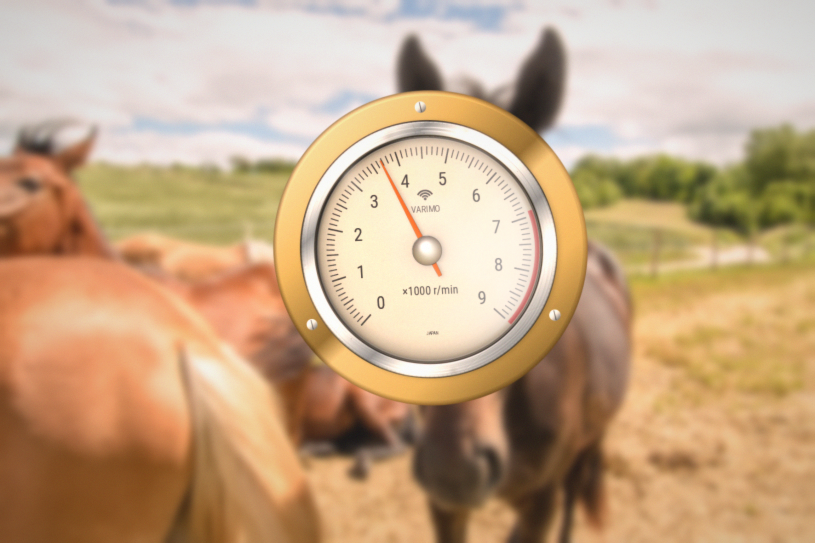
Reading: 3700 (rpm)
